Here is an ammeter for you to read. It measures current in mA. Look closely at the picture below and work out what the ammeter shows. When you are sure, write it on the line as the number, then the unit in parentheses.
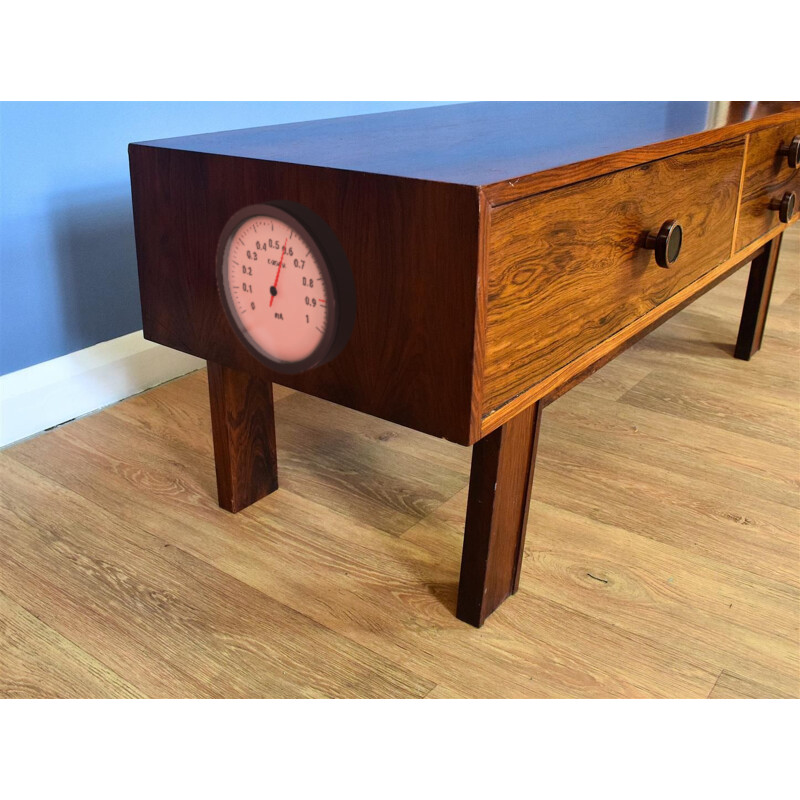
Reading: 0.6 (mA)
